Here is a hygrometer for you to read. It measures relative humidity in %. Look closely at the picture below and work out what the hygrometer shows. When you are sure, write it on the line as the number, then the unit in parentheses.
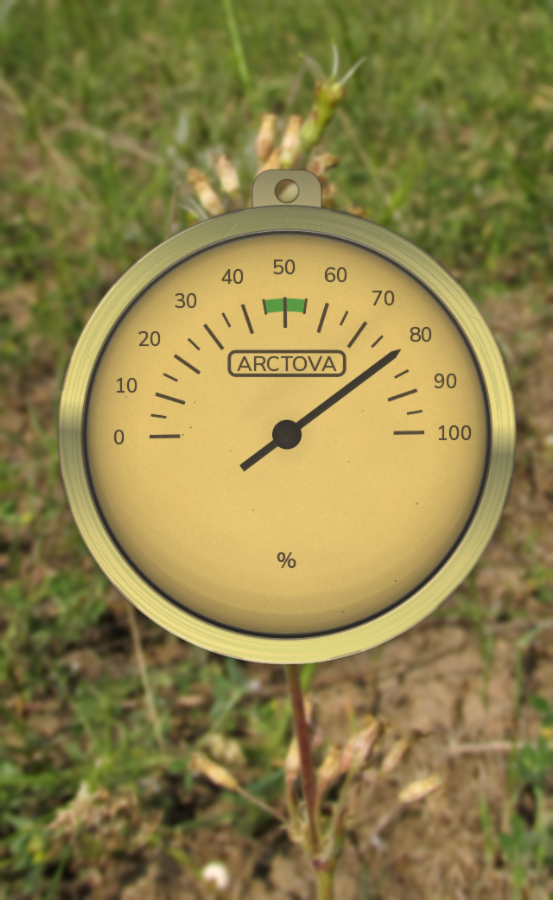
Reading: 80 (%)
